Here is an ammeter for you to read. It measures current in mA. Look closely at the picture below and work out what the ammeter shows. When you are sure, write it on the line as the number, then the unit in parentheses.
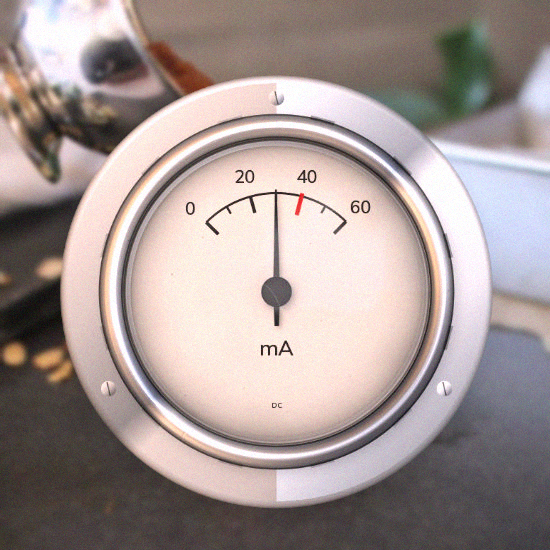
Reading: 30 (mA)
